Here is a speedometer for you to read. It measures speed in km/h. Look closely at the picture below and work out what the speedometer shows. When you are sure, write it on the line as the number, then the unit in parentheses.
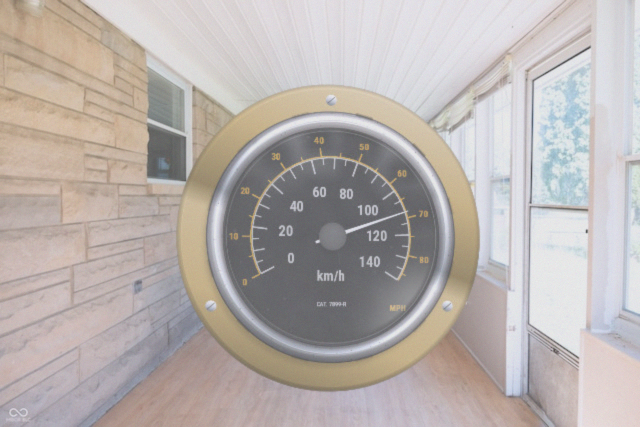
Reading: 110 (km/h)
